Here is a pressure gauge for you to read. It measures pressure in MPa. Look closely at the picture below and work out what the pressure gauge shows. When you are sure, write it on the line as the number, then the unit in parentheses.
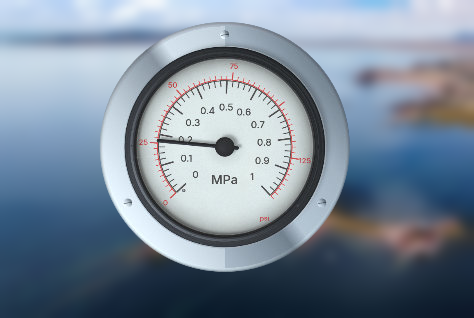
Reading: 0.18 (MPa)
